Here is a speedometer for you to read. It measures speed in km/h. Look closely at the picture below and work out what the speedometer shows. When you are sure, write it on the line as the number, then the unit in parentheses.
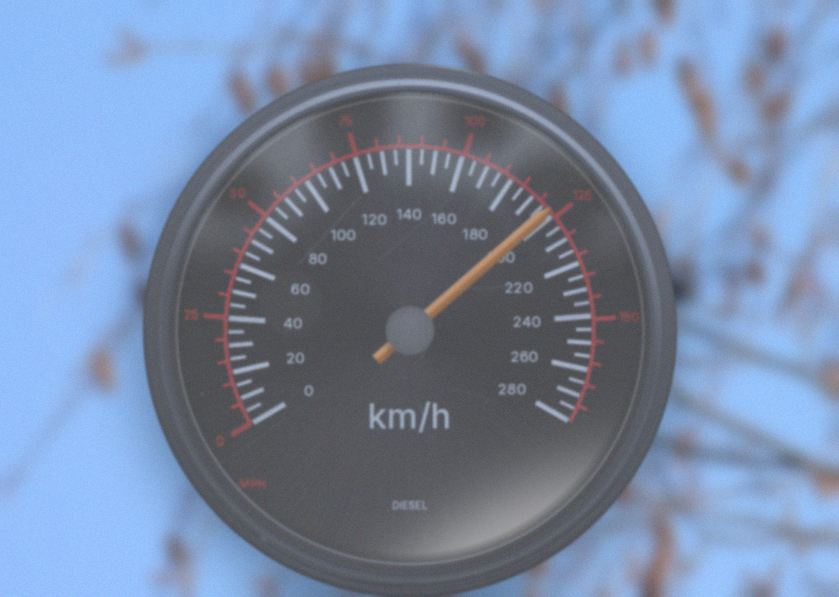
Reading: 197.5 (km/h)
